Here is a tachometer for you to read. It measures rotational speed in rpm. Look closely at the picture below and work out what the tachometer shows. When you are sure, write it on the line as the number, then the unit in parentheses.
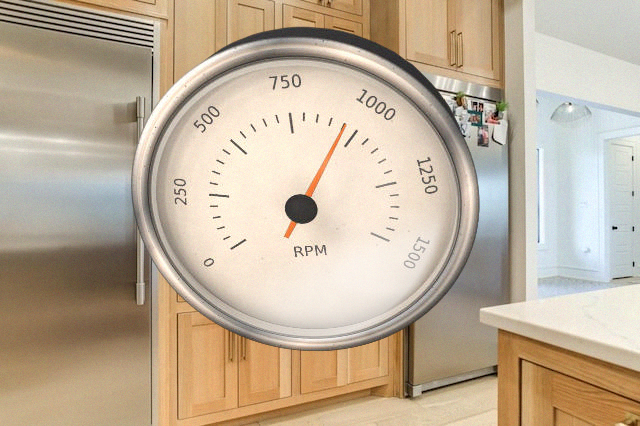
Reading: 950 (rpm)
